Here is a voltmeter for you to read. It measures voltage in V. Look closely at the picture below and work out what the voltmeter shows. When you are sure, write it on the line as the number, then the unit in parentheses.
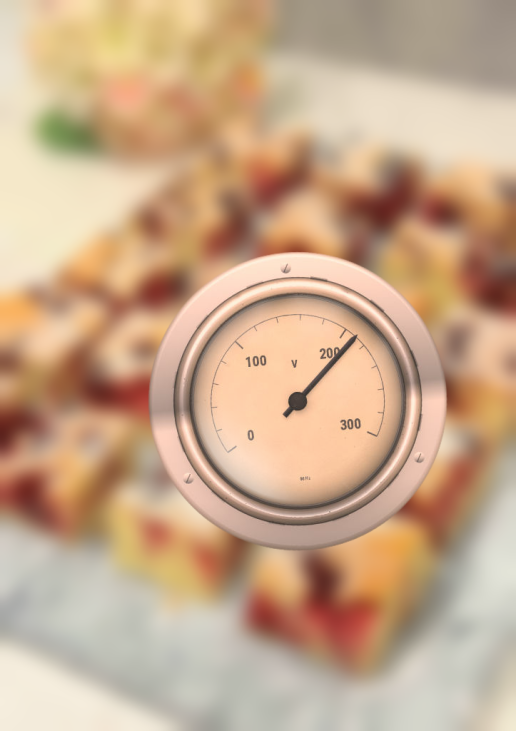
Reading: 210 (V)
